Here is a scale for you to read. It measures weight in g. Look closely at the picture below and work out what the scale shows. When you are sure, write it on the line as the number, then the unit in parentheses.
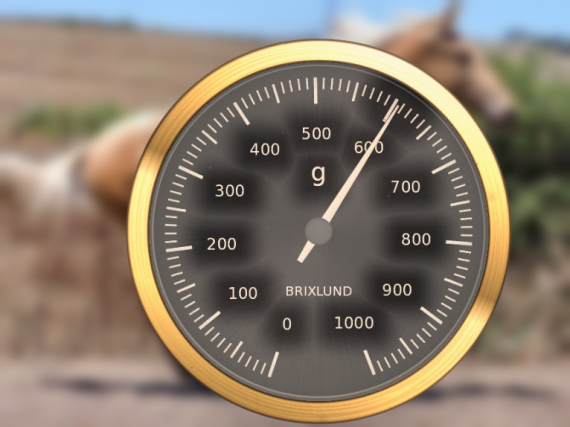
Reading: 605 (g)
